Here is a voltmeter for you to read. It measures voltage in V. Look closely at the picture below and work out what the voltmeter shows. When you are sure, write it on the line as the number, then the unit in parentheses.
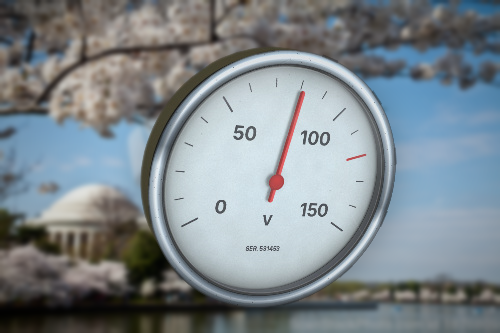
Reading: 80 (V)
